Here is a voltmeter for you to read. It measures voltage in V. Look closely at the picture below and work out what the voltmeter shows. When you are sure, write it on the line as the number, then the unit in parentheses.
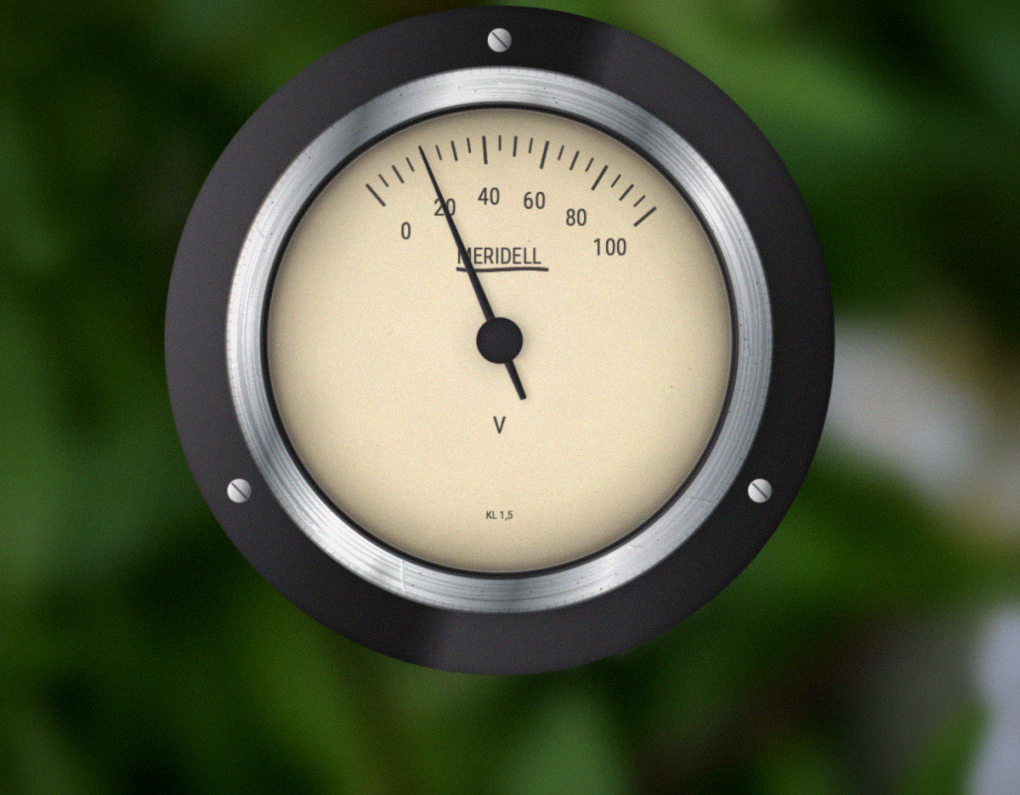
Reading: 20 (V)
